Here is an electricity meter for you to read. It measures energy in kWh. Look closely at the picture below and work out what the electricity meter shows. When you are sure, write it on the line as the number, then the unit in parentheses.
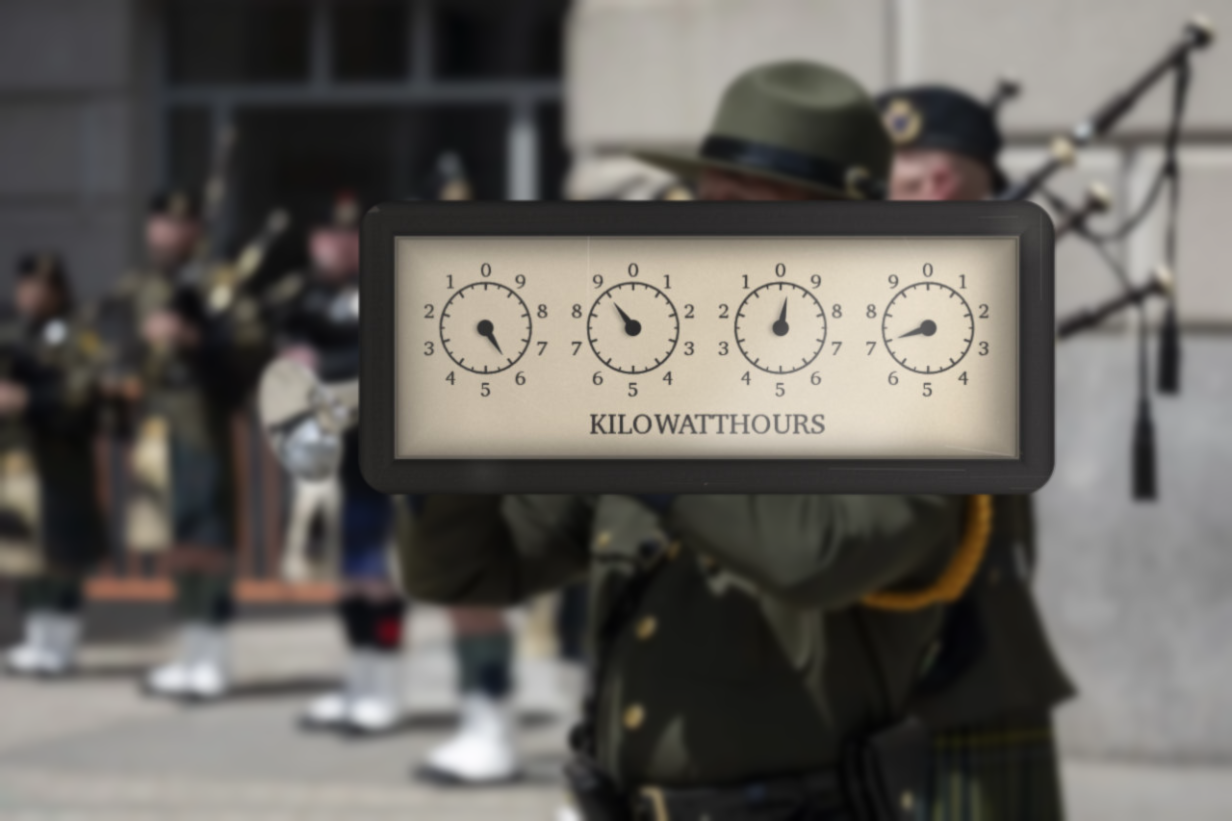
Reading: 5897 (kWh)
